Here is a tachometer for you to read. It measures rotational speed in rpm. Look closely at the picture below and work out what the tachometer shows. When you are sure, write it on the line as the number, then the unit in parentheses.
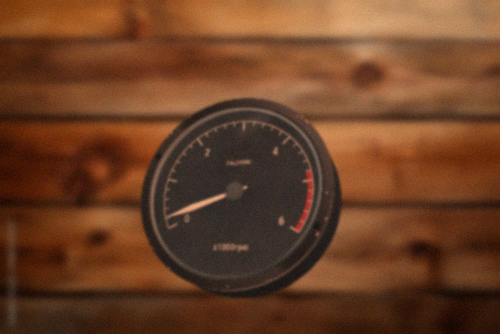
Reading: 200 (rpm)
